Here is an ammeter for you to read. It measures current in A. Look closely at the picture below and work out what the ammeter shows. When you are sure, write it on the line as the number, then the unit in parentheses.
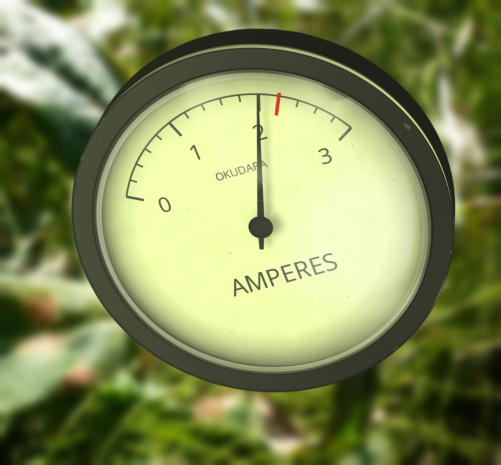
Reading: 2 (A)
